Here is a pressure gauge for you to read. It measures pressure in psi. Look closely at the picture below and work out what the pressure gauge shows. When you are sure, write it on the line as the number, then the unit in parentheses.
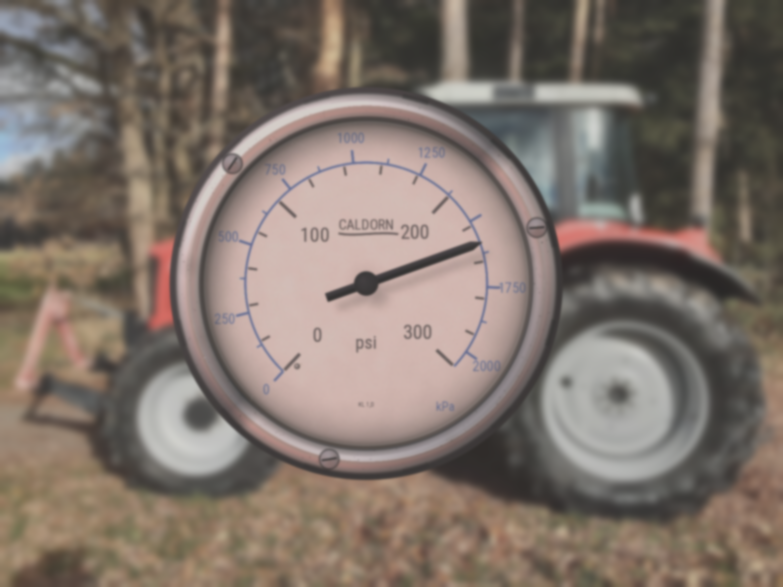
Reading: 230 (psi)
